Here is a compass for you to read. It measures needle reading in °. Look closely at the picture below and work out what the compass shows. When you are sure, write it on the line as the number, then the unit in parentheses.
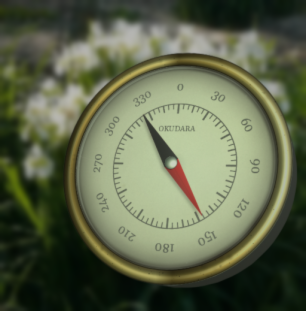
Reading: 145 (°)
